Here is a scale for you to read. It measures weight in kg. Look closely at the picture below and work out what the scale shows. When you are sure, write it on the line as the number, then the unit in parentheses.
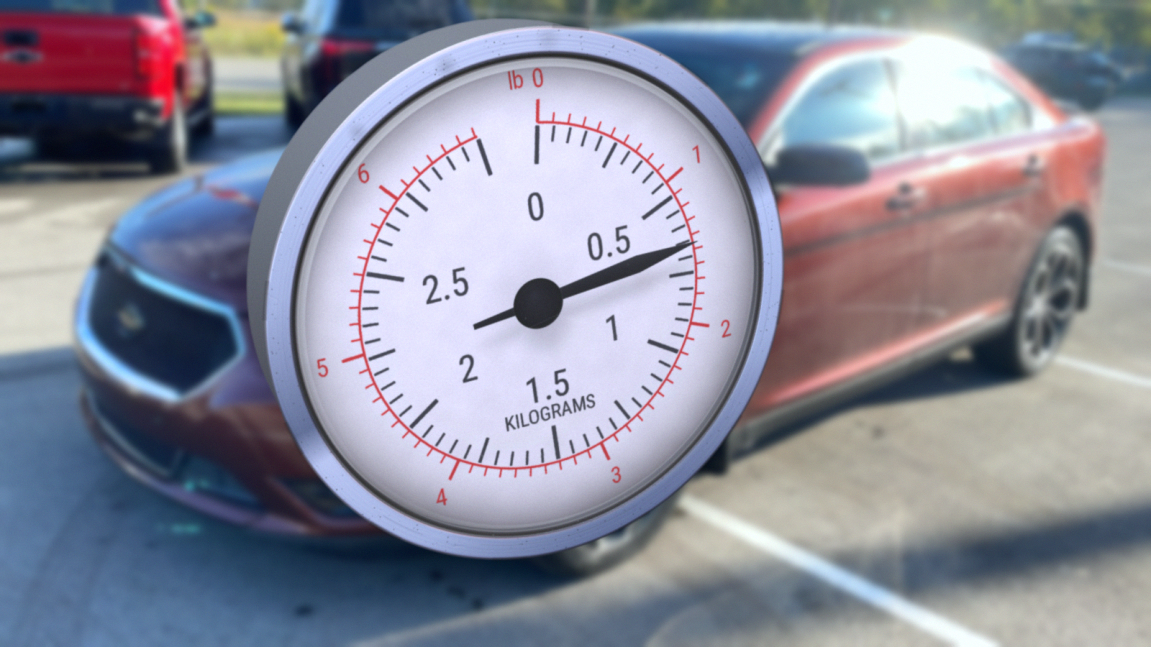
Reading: 0.65 (kg)
